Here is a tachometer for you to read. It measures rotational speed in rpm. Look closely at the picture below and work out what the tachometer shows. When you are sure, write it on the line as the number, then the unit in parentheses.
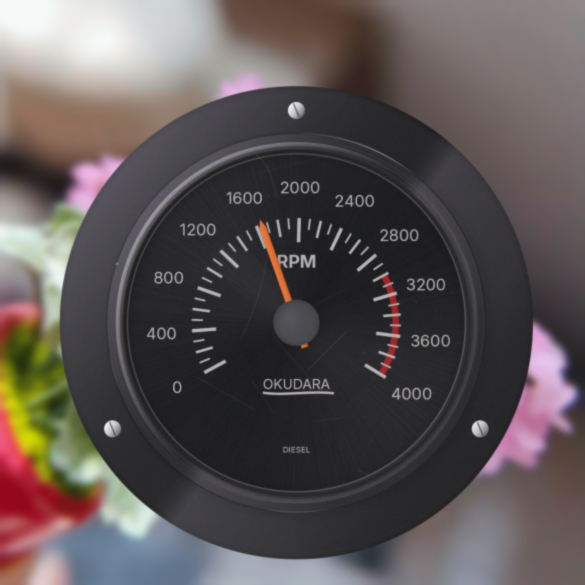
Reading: 1650 (rpm)
